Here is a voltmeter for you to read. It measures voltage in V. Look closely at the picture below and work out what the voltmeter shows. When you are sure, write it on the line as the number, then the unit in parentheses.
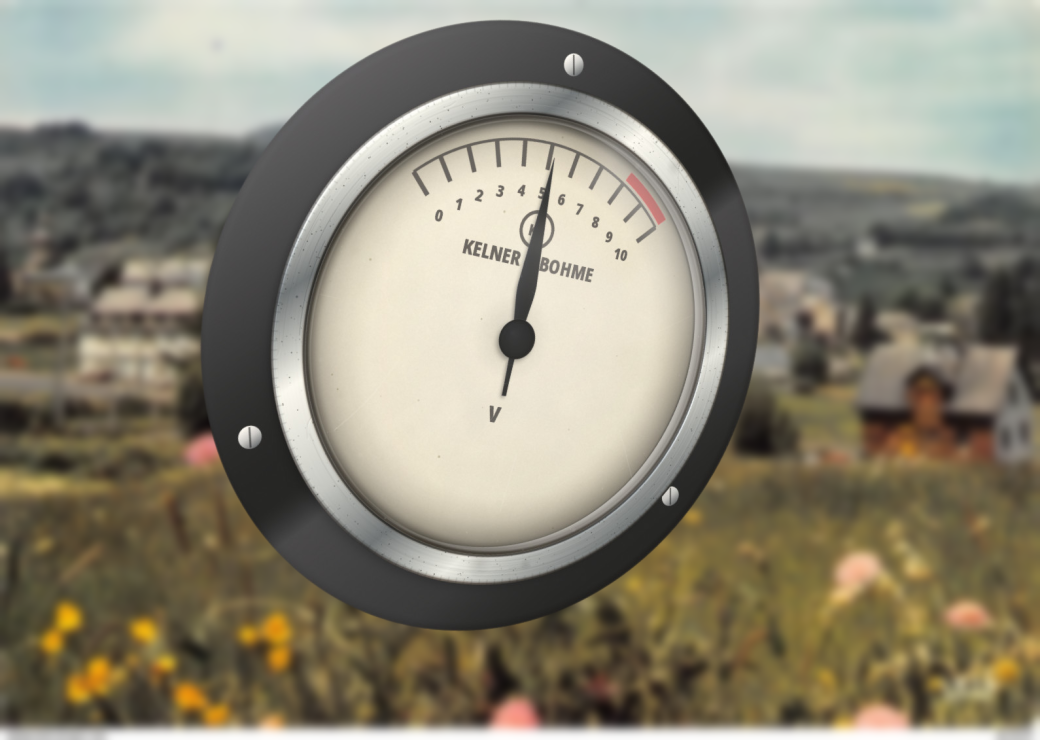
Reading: 5 (V)
